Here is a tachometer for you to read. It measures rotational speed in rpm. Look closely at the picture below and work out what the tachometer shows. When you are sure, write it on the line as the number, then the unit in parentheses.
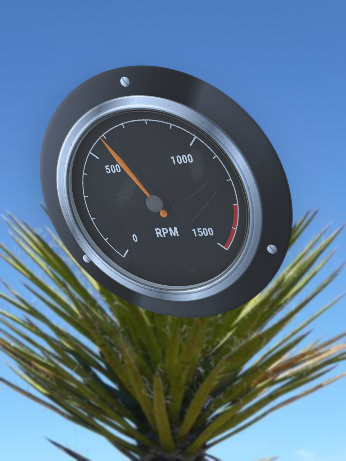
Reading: 600 (rpm)
